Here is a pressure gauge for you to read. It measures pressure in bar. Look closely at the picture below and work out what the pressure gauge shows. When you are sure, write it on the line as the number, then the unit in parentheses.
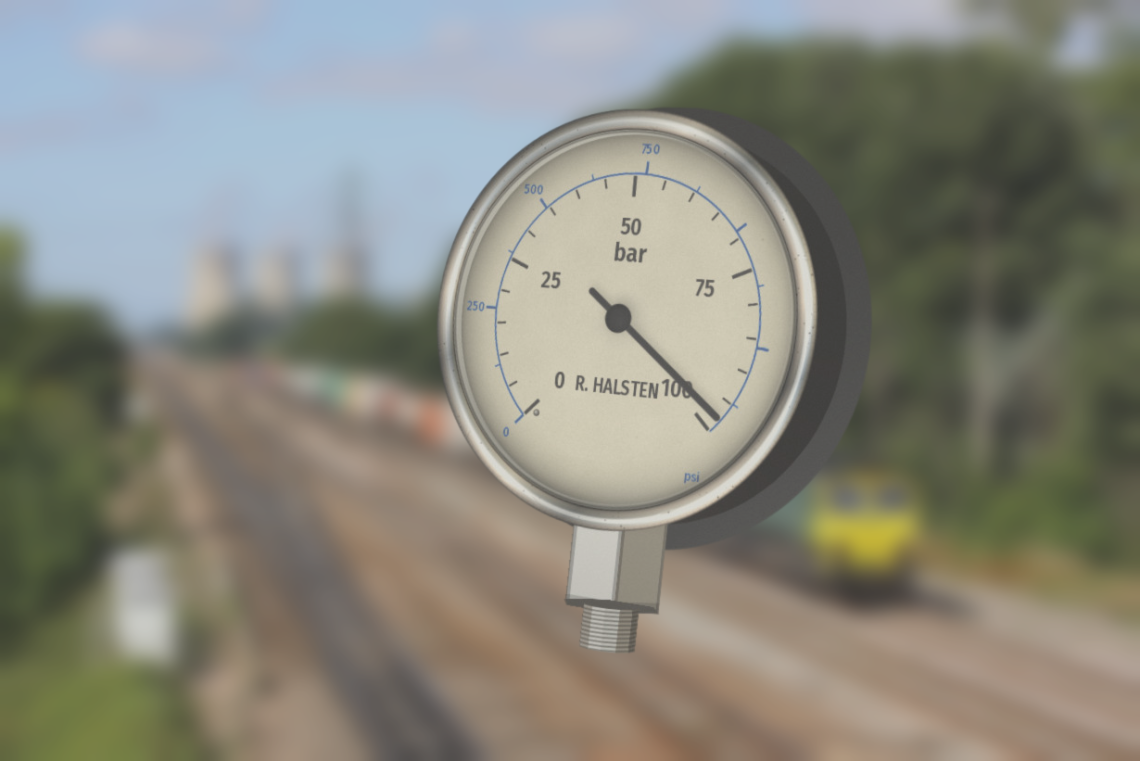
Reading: 97.5 (bar)
